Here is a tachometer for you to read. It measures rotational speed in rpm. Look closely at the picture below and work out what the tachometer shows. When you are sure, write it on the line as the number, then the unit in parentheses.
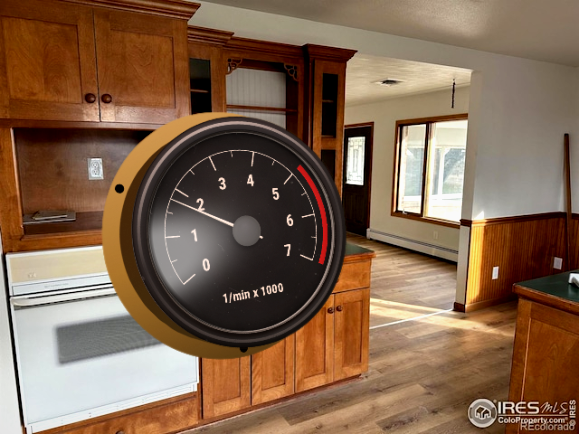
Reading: 1750 (rpm)
